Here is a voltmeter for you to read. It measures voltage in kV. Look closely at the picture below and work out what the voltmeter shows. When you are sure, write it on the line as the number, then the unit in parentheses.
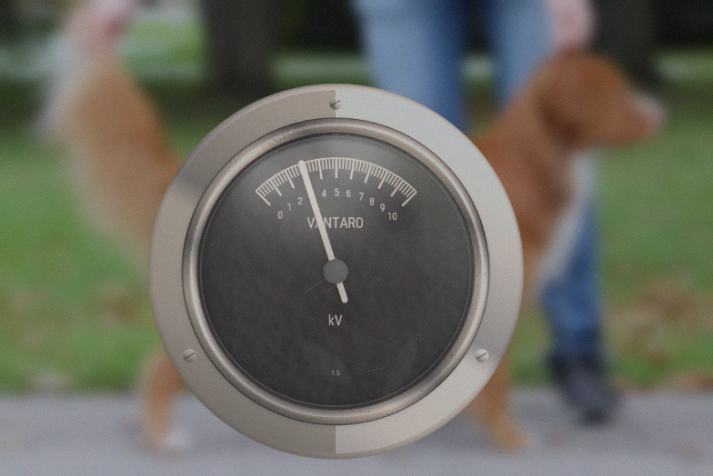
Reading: 3 (kV)
